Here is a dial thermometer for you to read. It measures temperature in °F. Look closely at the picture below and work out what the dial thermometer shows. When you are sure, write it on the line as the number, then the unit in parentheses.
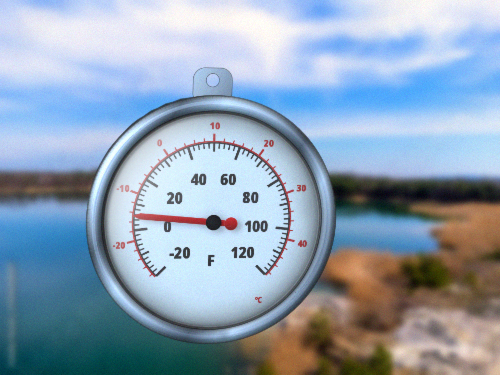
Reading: 6 (°F)
